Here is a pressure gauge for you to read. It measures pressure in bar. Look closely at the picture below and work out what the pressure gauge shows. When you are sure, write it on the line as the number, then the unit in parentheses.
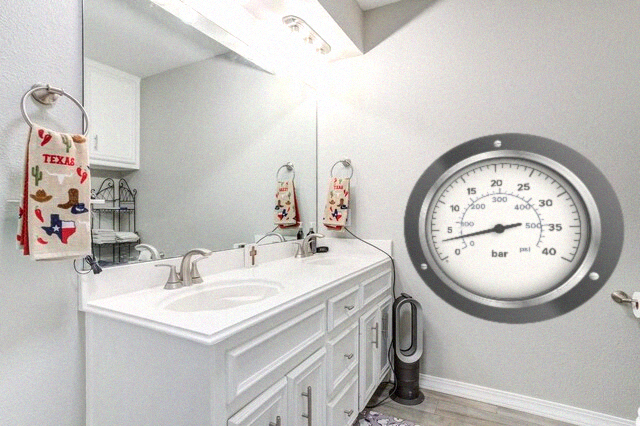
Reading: 3 (bar)
